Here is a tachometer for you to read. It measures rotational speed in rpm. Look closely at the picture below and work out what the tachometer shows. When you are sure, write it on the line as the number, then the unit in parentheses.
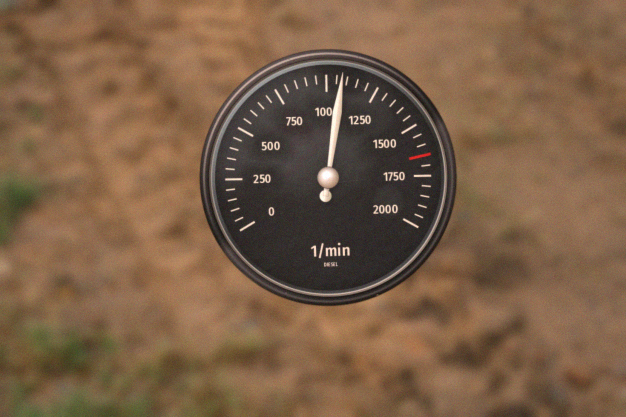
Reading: 1075 (rpm)
